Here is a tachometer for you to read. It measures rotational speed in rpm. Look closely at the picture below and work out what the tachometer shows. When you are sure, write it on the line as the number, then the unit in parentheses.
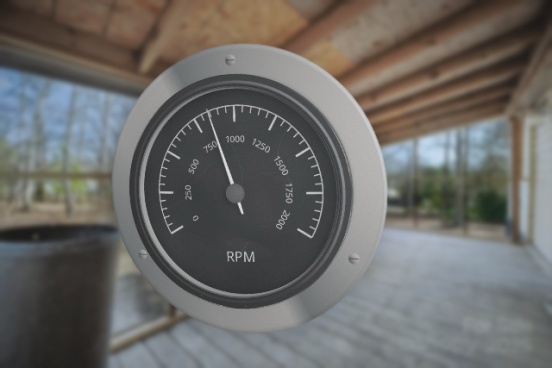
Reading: 850 (rpm)
